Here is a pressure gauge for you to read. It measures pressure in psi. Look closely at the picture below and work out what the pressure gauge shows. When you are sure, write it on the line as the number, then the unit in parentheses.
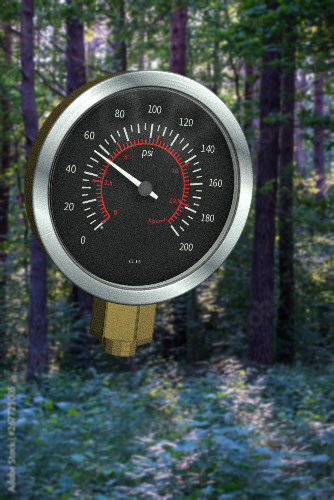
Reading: 55 (psi)
